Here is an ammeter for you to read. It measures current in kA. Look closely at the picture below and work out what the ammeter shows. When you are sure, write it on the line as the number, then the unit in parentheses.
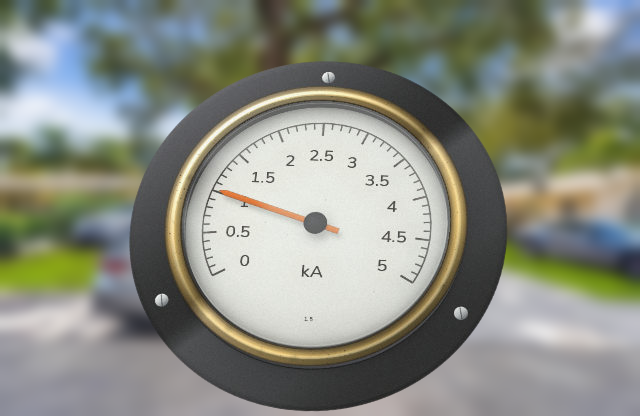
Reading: 1 (kA)
